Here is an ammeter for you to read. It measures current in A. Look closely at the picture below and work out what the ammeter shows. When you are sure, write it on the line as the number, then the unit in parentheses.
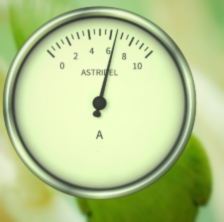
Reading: 6.5 (A)
